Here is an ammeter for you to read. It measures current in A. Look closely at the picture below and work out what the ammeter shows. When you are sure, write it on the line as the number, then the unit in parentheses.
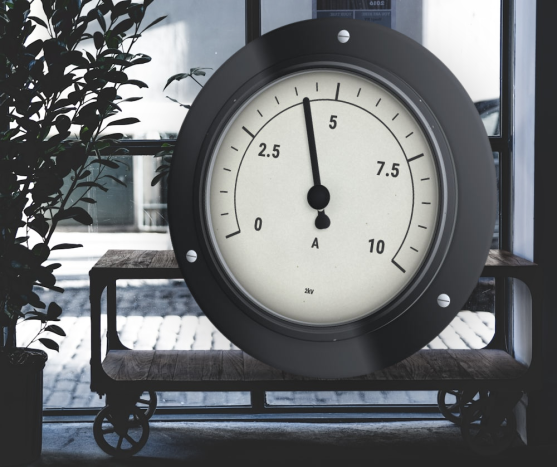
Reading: 4.25 (A)
